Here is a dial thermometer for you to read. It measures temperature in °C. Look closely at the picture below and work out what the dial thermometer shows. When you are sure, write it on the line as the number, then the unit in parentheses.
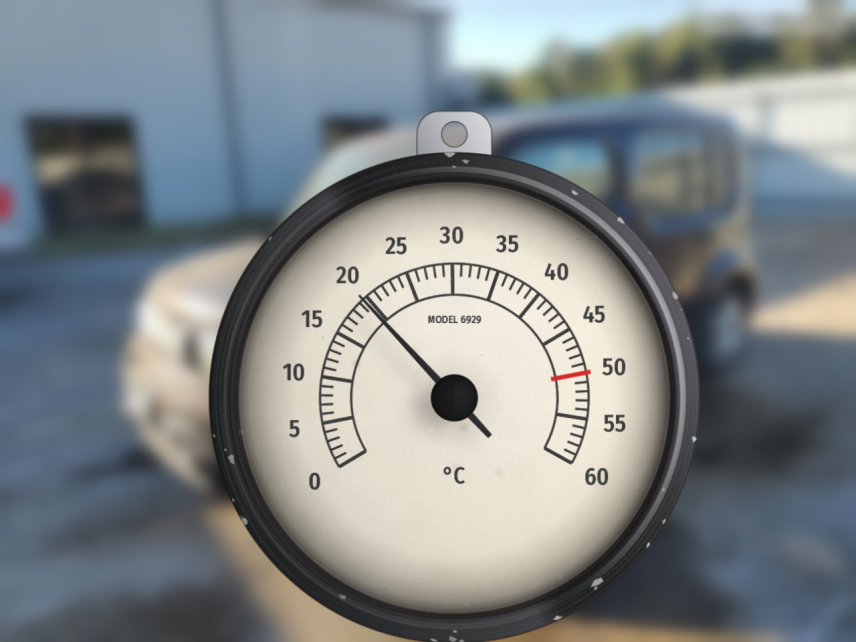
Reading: 19.5 (°C)
